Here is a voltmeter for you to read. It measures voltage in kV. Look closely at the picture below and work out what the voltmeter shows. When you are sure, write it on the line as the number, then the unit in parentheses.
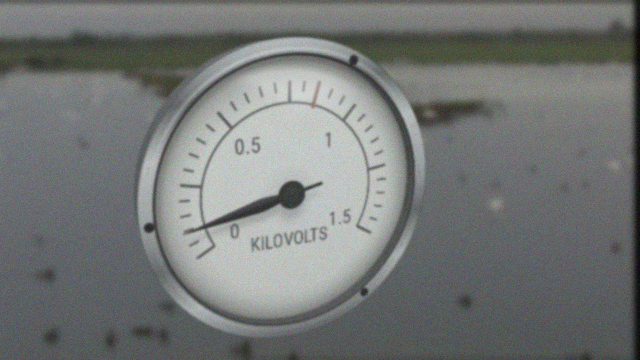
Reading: 0.1 (kV)
